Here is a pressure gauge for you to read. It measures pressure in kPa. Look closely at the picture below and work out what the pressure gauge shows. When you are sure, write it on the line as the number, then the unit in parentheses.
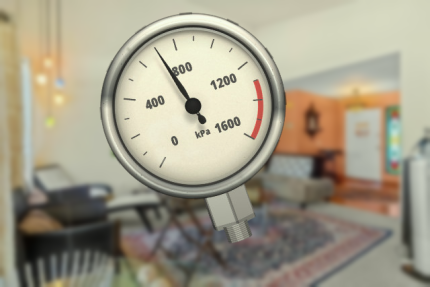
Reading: 700 (kPa)
